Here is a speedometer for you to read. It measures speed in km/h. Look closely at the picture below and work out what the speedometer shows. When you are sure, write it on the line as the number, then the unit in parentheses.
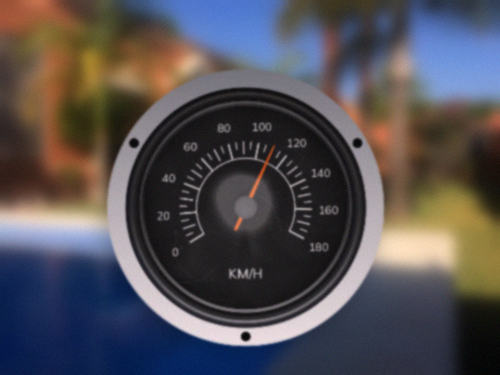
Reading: 110 (km/h)
